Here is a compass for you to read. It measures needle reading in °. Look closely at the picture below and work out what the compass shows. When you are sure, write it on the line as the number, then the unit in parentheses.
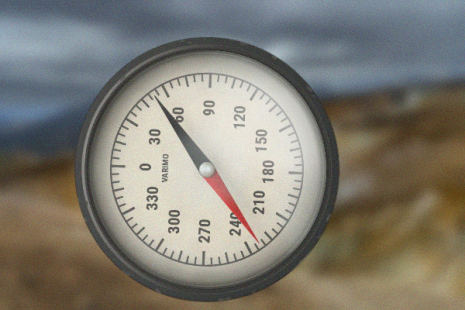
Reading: 232.5 (°)
